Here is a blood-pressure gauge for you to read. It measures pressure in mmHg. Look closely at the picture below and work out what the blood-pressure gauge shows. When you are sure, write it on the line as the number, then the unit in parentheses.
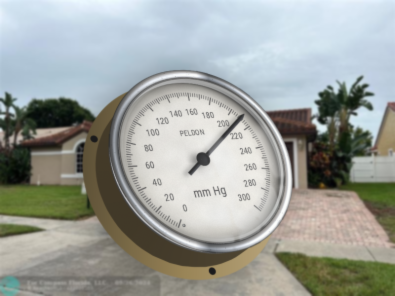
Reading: 210 (mmHg)
